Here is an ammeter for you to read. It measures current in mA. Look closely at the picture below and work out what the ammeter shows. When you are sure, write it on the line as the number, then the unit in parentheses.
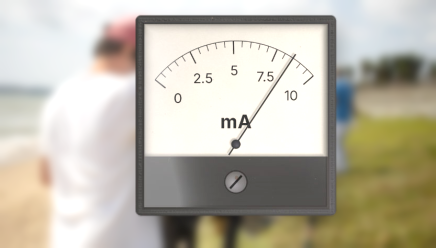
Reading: 8.5 (mA)
